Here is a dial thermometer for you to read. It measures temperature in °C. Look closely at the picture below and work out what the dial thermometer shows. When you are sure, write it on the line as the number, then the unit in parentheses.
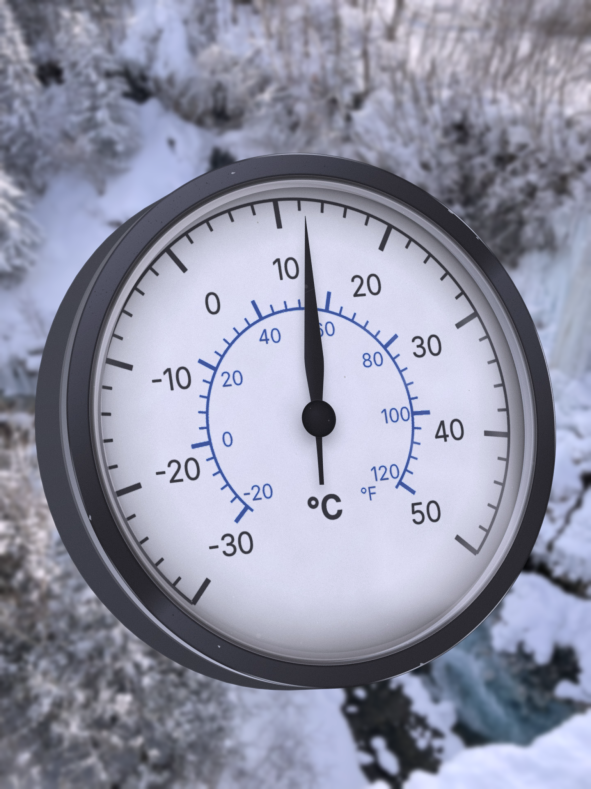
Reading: 12 (°C)
